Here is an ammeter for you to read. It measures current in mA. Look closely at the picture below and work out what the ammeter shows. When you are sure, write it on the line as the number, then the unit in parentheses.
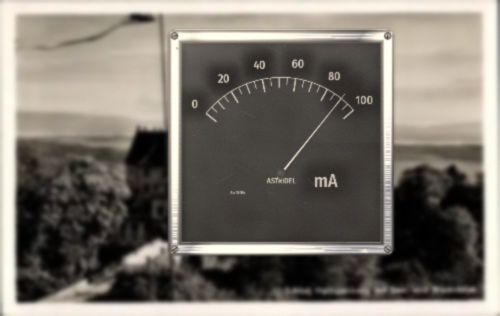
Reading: 90 (mA)
